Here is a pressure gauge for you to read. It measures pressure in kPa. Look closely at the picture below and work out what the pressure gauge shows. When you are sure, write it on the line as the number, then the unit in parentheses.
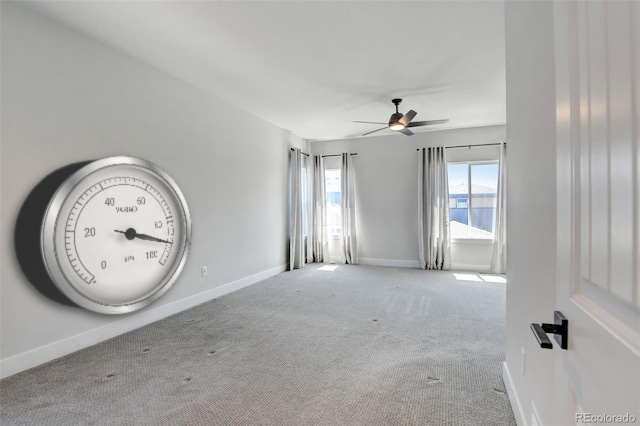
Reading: 90 (kPa)
